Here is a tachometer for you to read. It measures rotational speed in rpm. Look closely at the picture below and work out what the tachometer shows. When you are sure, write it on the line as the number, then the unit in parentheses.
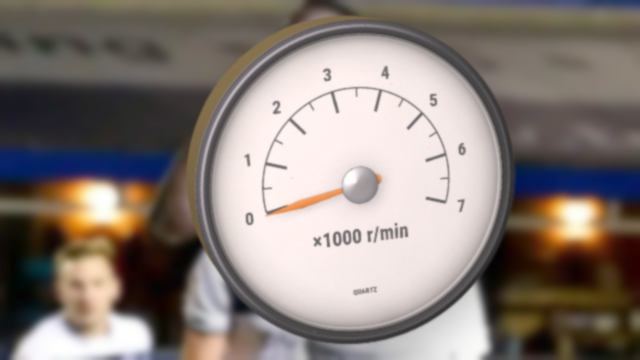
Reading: 0 (rpm)
